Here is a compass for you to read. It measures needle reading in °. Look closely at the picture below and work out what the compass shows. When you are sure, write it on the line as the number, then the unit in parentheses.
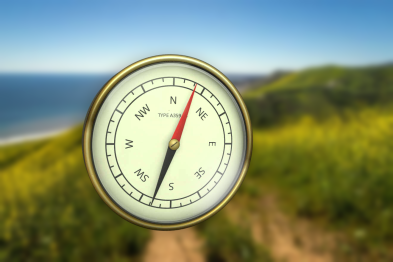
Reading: 20 (°)
